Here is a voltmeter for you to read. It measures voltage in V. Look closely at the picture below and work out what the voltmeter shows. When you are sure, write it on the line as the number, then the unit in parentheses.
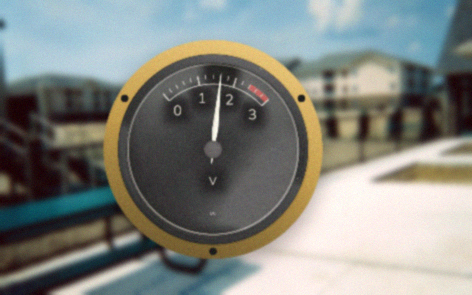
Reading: 1.6 (V)
